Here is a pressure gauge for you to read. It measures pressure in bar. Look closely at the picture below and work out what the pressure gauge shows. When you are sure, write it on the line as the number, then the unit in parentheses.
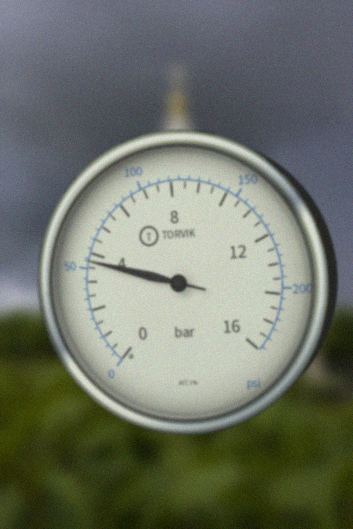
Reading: 3.75 (bar)
